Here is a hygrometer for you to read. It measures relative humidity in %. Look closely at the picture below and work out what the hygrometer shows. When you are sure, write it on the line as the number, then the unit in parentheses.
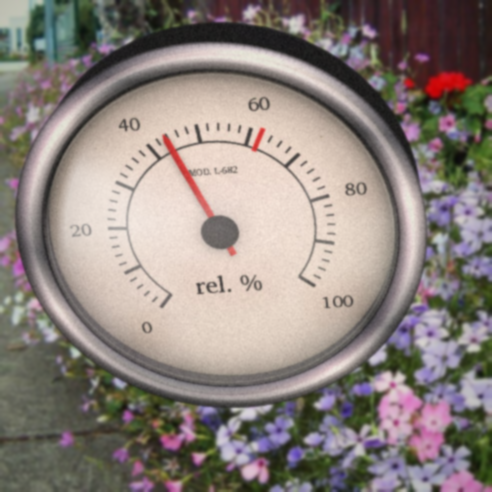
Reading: 44 (%)
